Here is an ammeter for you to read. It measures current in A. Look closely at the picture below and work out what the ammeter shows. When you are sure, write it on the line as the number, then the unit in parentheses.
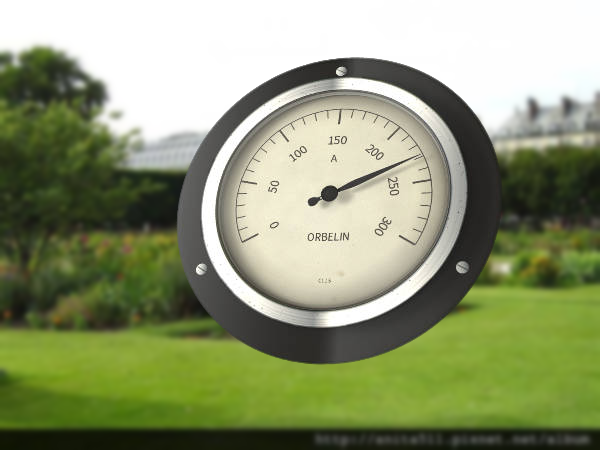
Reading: 230 (A)
